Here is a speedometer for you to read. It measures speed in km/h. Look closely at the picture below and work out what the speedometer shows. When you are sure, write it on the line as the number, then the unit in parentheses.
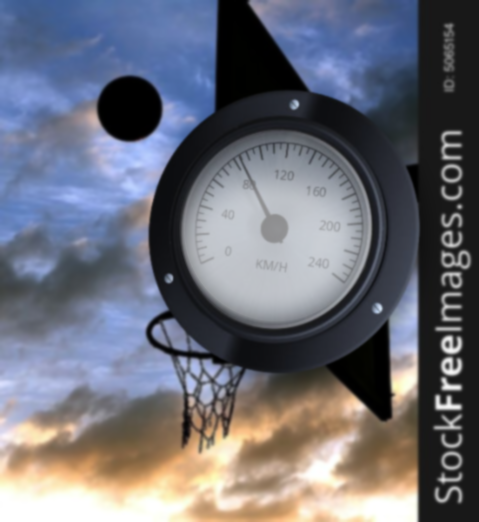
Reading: 85 (km/h)
